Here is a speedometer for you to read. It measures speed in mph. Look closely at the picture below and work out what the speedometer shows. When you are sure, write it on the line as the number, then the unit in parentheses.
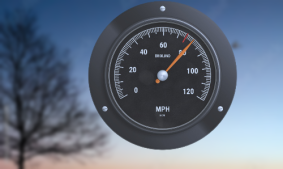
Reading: 80 (mph)
